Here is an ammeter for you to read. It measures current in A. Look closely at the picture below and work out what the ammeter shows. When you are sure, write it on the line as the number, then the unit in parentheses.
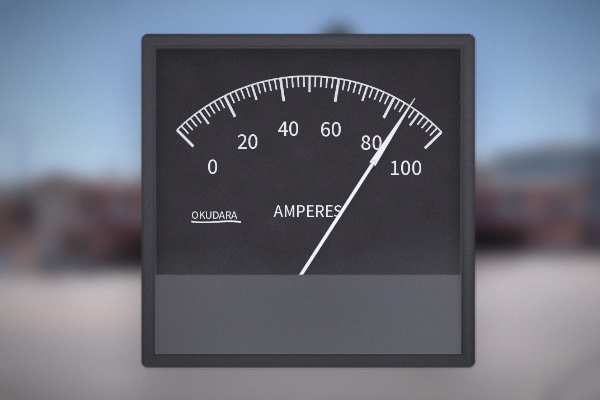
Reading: 86 (A)
